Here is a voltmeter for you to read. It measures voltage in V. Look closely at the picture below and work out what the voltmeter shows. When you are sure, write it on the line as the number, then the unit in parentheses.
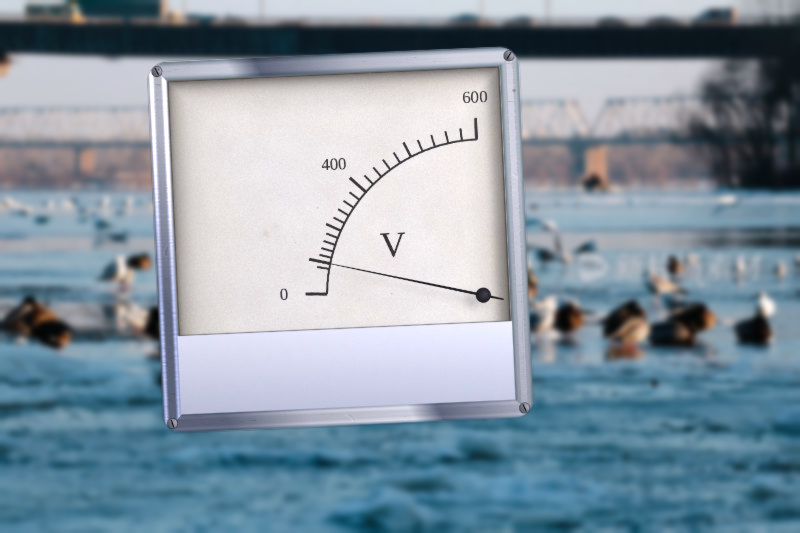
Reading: 200 (V)
